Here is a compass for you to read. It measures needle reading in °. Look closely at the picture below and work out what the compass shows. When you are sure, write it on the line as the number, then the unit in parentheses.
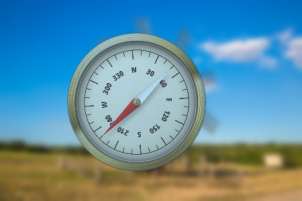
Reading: 230 (°)
